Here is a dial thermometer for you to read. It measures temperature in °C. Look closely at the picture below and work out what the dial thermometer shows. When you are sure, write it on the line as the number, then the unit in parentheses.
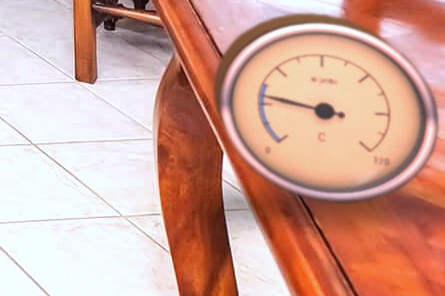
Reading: 25 (°C)
